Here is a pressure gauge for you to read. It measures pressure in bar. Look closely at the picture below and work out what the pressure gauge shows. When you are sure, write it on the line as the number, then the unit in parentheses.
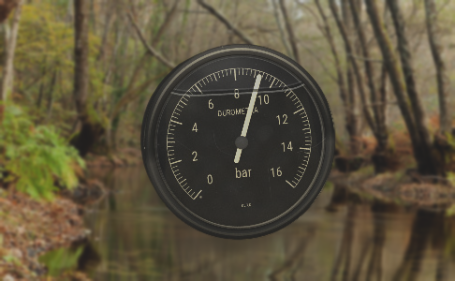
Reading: 9.2 (bar)
